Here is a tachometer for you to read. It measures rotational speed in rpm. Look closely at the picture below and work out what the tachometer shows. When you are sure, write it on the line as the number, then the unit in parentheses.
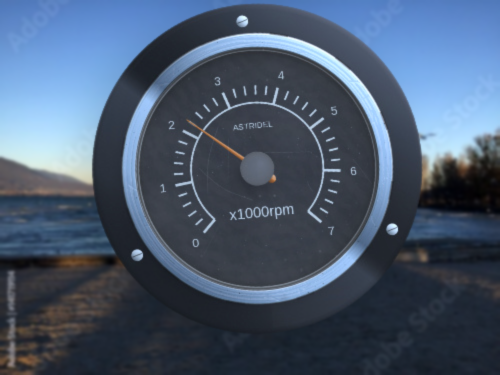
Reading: 2200 (rpm)
